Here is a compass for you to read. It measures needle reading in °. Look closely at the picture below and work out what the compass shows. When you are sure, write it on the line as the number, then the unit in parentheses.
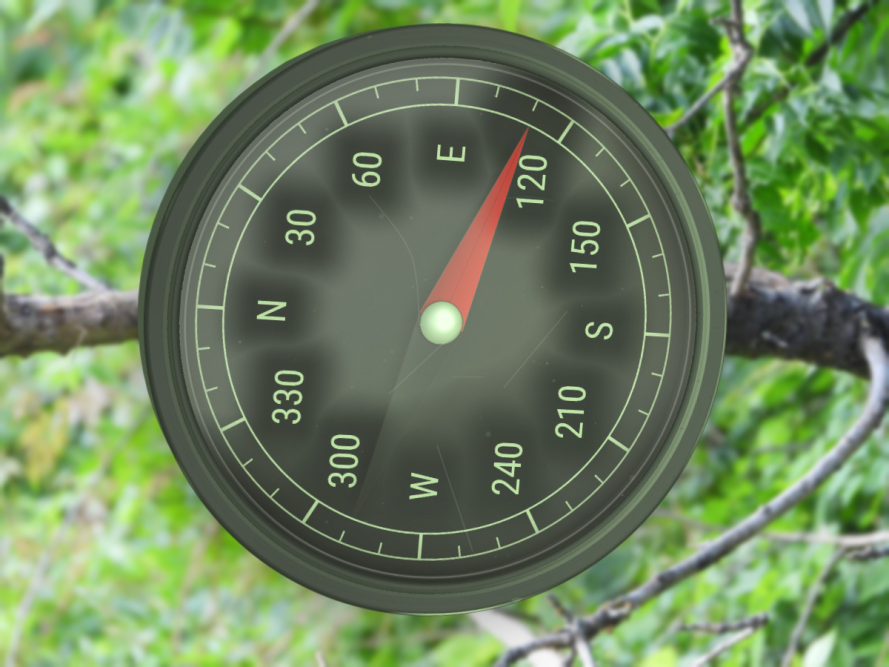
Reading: 110 (°)
